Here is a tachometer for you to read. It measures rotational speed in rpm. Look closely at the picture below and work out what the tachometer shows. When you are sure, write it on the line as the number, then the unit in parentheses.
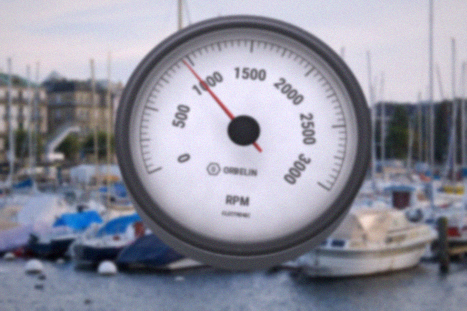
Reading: 950 (rpm)
